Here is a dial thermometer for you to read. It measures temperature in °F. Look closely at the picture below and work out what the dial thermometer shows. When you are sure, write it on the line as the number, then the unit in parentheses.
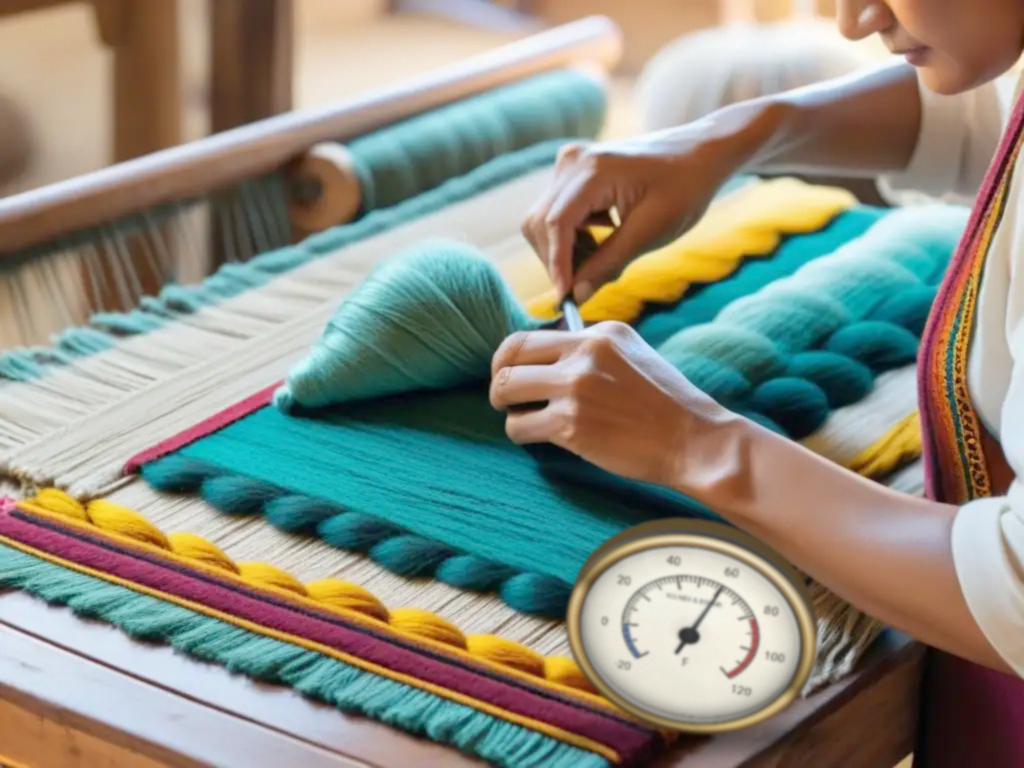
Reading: 60 (°F)
